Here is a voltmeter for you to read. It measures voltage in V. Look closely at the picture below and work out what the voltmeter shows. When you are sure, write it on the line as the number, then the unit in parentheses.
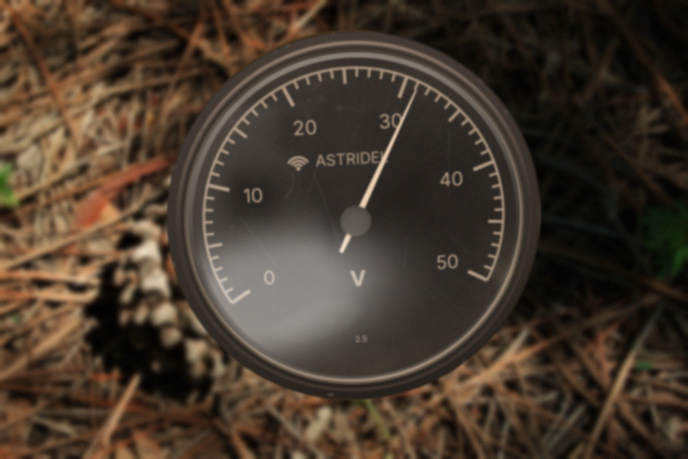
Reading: 31 (V)
